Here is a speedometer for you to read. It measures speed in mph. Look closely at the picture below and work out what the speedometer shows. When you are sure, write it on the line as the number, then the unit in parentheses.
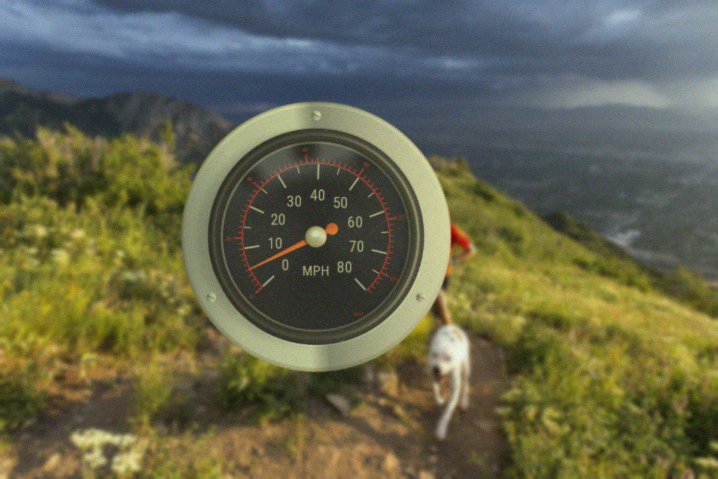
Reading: 5 (mph)
